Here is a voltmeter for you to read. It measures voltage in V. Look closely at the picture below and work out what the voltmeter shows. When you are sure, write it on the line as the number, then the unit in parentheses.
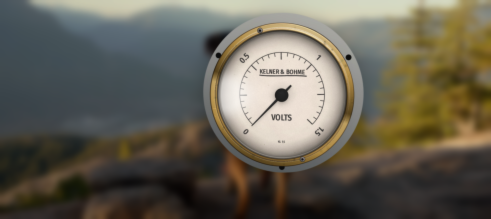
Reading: 0 (V)
